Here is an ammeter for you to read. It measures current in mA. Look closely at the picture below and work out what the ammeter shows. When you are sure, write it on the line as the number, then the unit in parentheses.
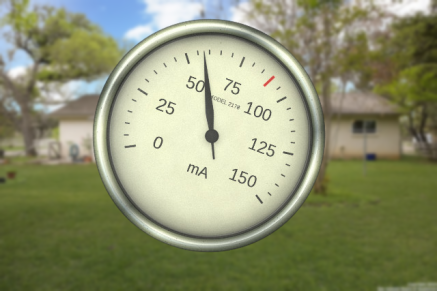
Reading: 57.5 (mA)
